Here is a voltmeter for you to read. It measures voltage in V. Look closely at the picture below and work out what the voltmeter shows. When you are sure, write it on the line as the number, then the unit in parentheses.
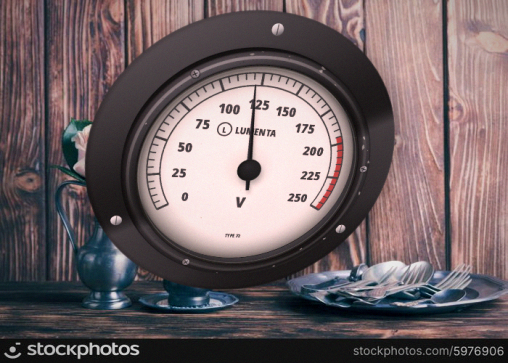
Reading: 120 (V)
